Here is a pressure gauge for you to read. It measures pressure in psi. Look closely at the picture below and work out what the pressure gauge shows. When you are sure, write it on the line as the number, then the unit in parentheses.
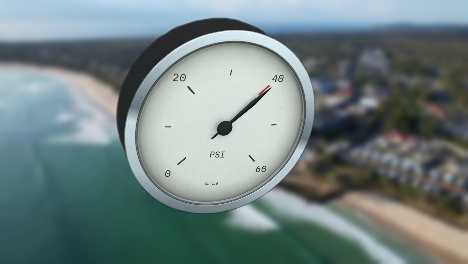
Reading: 40 (psi)
